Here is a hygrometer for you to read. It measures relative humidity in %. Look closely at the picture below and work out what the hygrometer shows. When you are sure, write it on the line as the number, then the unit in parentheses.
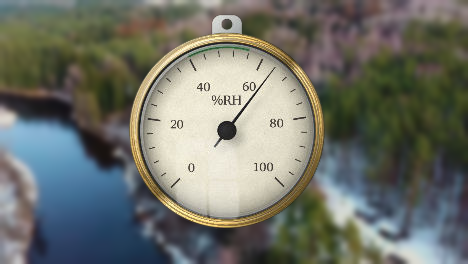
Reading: 64 (%)
